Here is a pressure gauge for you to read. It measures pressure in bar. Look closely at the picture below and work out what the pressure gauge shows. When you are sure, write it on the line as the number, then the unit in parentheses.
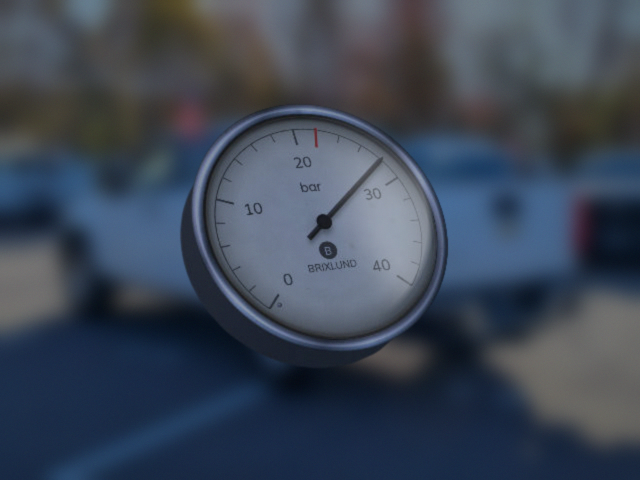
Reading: 28 (bar)
